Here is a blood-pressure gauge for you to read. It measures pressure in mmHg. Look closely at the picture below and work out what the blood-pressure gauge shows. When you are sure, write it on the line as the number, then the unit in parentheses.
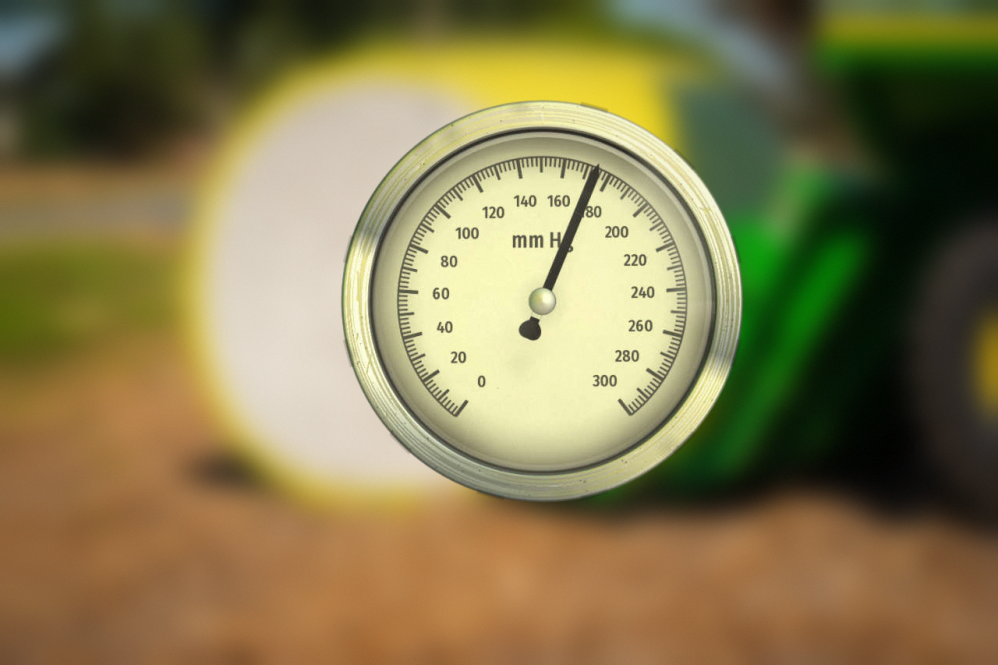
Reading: 174 (mmHg)
